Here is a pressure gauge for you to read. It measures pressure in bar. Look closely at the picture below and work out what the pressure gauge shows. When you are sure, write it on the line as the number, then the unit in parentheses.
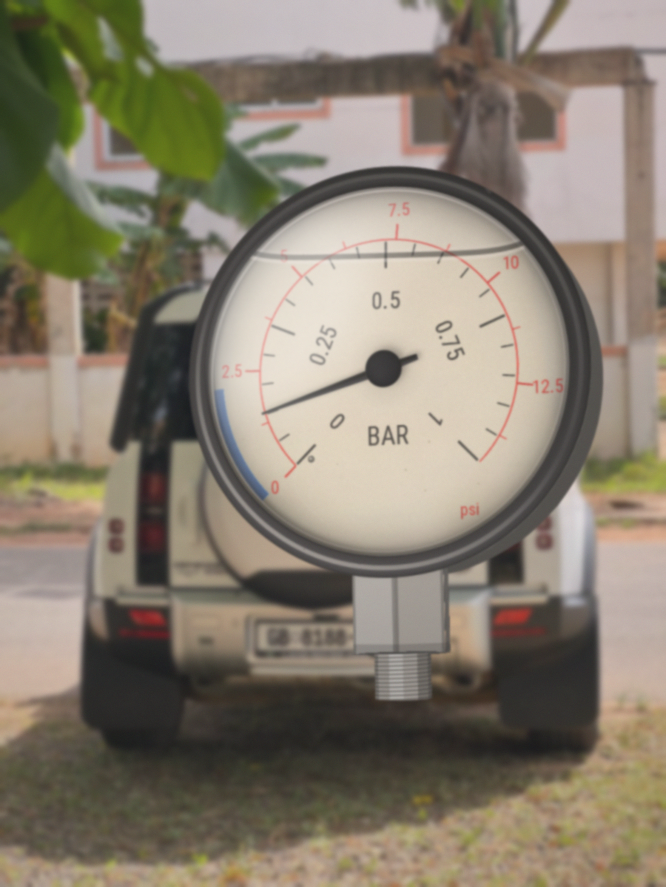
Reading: 0.1 (bar)
